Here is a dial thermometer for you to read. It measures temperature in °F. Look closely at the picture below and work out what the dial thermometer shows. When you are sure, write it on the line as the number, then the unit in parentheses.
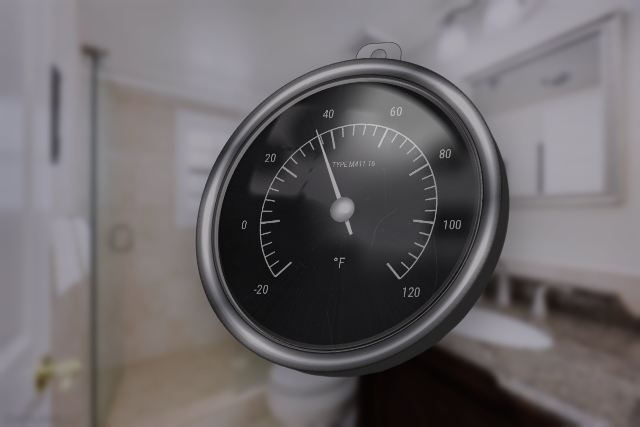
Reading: 36 (°F)
